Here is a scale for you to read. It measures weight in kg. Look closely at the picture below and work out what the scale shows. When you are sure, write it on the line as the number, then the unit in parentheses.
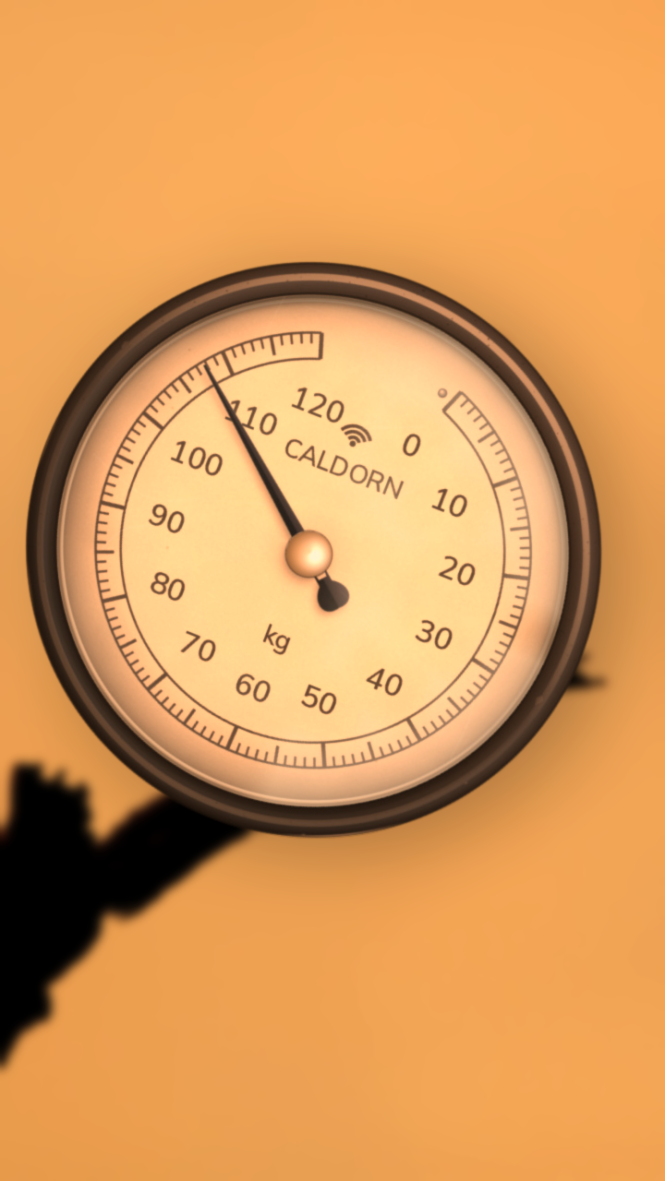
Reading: 108 (kg)
